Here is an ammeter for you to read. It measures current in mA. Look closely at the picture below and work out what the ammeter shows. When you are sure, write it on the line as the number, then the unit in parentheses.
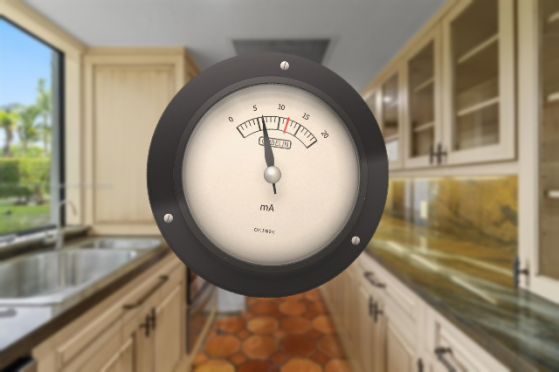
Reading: 6 (mA)
